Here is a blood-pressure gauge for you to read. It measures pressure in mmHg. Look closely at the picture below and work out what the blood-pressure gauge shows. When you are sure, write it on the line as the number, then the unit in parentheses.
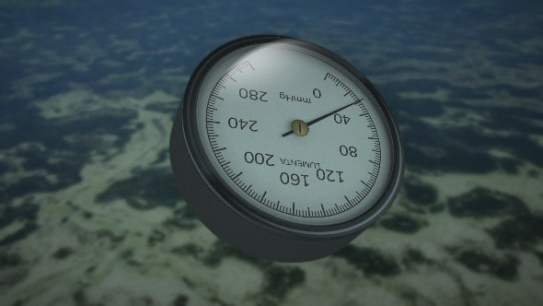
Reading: 30 (mmHg)
